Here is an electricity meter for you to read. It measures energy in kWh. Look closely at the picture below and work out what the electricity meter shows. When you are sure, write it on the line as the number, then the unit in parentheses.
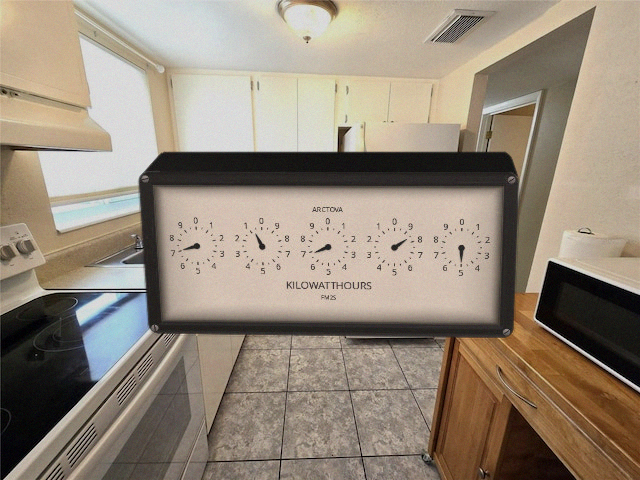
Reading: 70685 (kWh)
